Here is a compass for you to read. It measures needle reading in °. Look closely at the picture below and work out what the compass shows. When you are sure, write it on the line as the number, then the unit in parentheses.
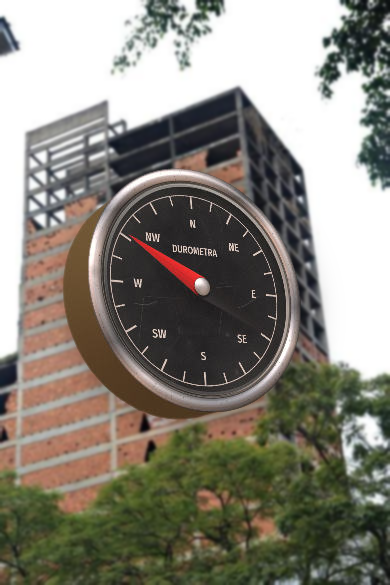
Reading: 300 (°)
